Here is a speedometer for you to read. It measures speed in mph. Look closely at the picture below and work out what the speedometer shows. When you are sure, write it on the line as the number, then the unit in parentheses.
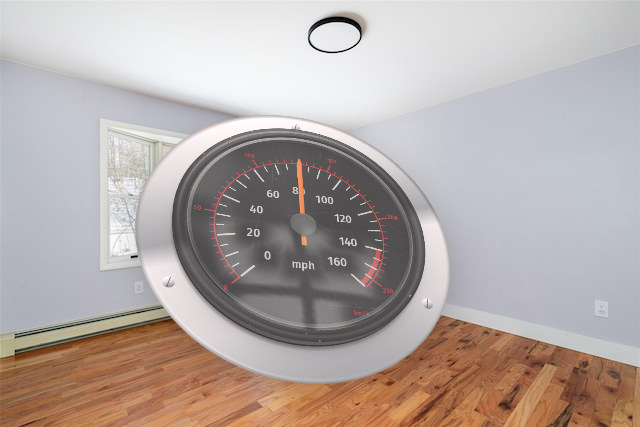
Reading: 80 (mph)
